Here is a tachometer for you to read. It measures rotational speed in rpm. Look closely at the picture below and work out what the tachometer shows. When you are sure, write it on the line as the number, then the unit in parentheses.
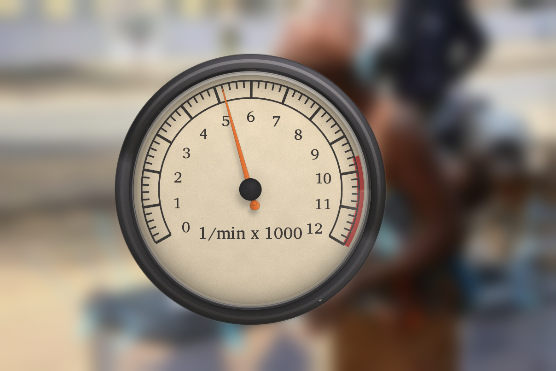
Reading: 5200 (rpm)
